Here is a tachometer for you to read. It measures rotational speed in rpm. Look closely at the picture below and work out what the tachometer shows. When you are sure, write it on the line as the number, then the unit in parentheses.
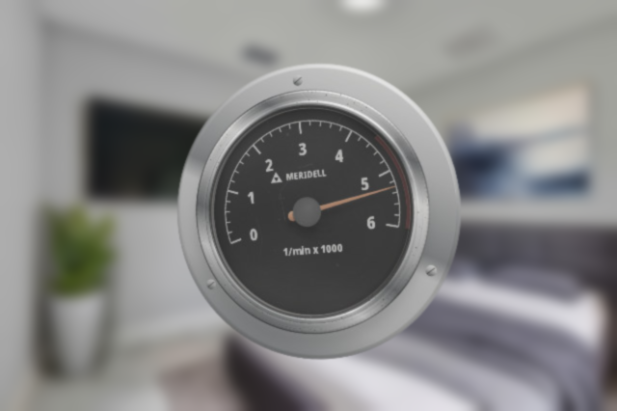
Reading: 5300 (rpm)
